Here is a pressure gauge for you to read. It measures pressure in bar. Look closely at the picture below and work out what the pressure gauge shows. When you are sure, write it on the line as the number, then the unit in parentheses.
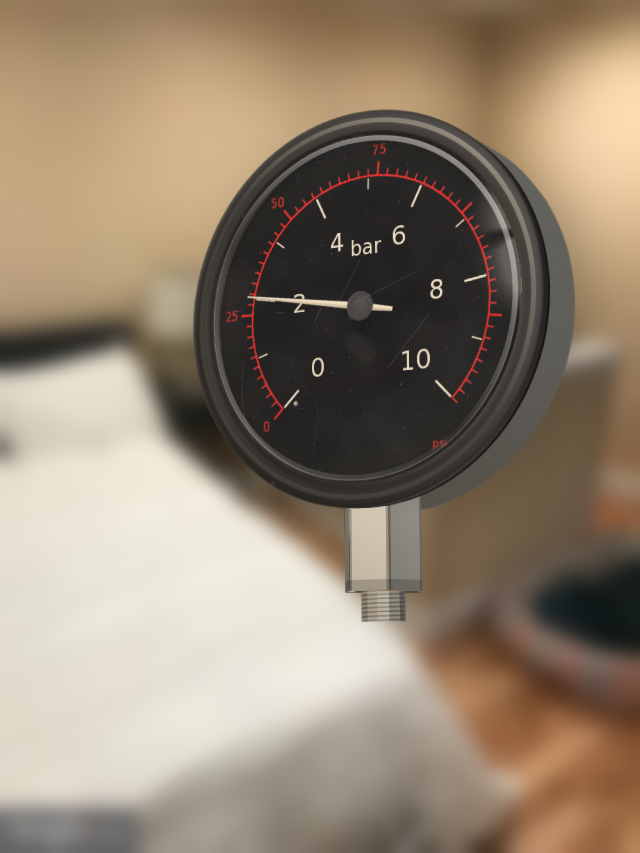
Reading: 2 (bar)
